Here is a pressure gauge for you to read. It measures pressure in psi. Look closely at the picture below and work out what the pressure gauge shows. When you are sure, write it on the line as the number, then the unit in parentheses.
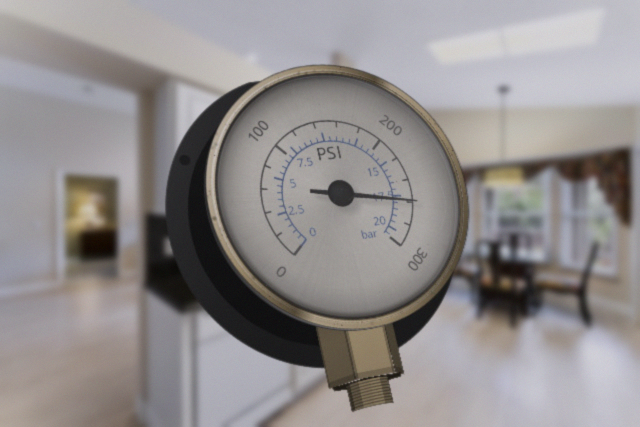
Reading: 260 (psi)
